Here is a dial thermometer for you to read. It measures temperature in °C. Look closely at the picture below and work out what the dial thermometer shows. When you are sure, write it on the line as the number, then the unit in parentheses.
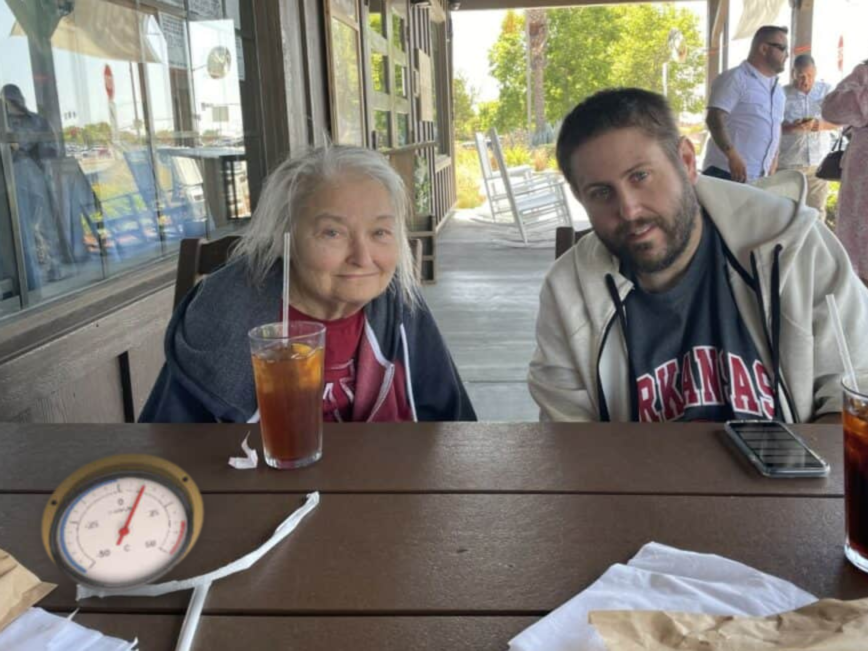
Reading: 10 (°C)
